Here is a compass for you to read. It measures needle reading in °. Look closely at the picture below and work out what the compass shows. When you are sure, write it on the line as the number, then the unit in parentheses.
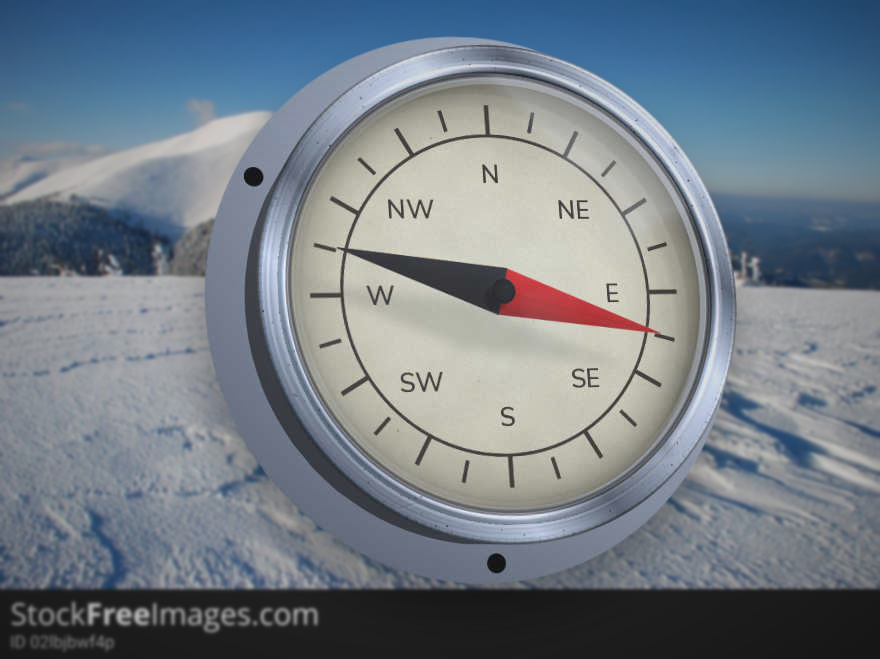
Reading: 105 (°)
